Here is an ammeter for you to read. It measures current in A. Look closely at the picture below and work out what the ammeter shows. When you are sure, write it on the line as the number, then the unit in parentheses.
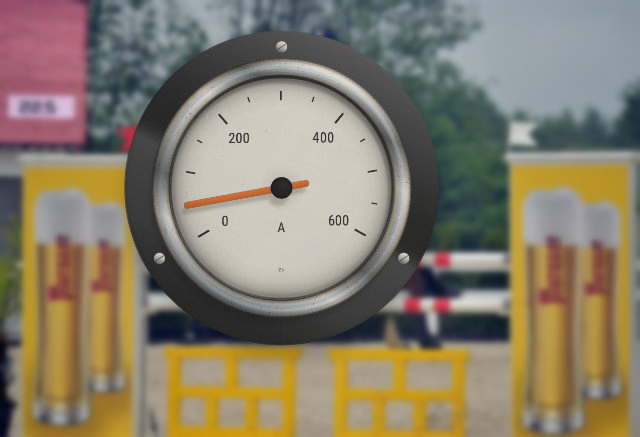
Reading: 50 (A)
